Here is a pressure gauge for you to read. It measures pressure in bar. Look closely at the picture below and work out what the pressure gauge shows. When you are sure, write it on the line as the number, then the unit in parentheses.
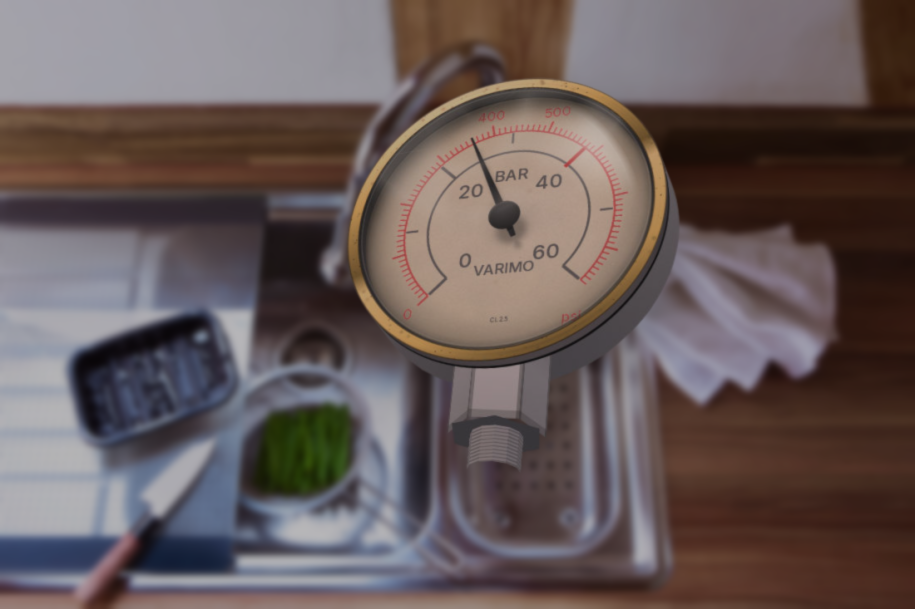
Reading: 25 (bar)
